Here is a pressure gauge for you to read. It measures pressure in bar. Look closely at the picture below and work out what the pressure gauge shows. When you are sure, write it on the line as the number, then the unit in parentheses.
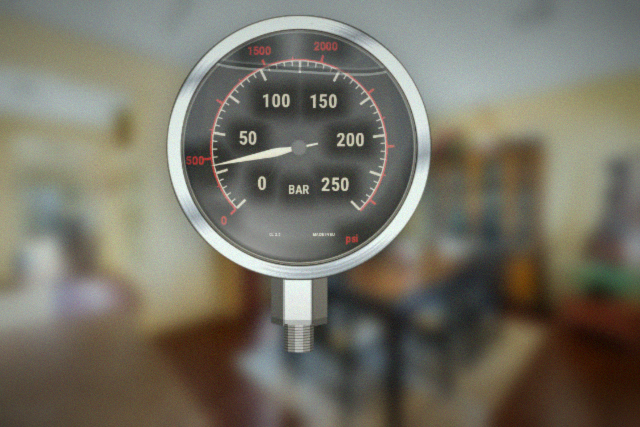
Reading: 30 (bar)
